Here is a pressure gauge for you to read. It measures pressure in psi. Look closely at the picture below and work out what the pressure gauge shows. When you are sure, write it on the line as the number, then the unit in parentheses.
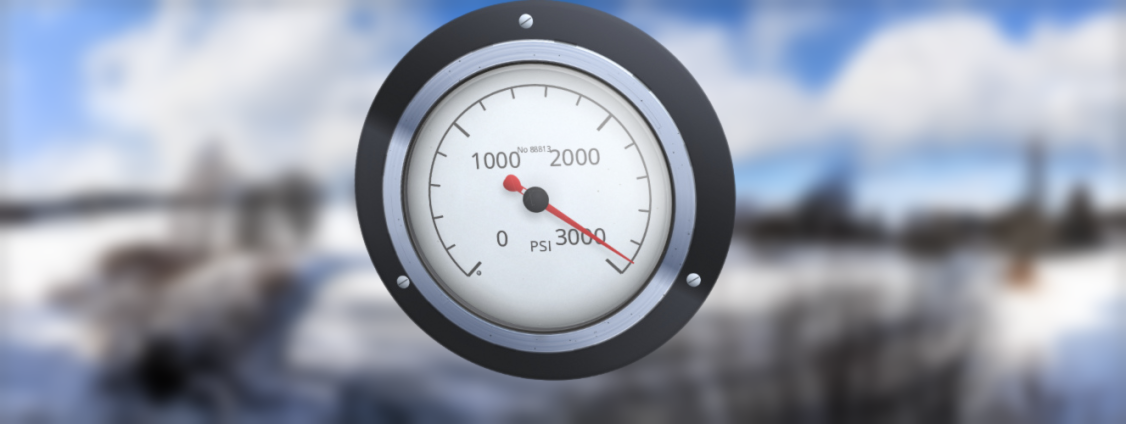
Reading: 2900 (psi)
